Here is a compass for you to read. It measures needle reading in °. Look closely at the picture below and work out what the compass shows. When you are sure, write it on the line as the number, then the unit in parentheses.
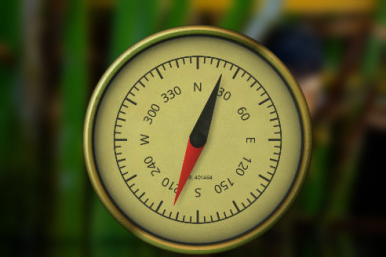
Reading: 200 (°)
